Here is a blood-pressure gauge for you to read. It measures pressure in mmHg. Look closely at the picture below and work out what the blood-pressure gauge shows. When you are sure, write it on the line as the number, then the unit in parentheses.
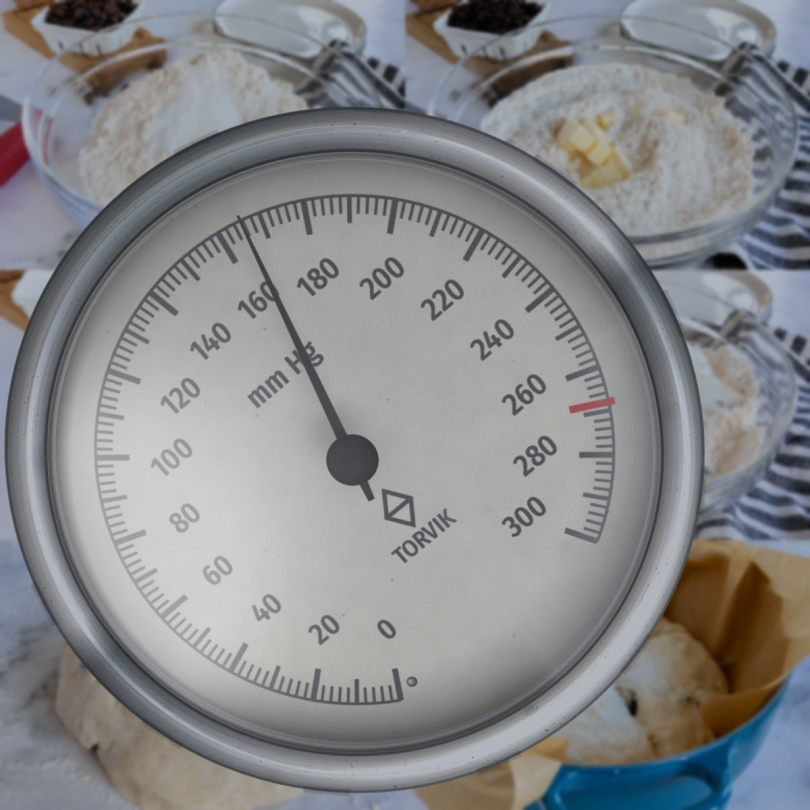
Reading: 166 (mmHg)
